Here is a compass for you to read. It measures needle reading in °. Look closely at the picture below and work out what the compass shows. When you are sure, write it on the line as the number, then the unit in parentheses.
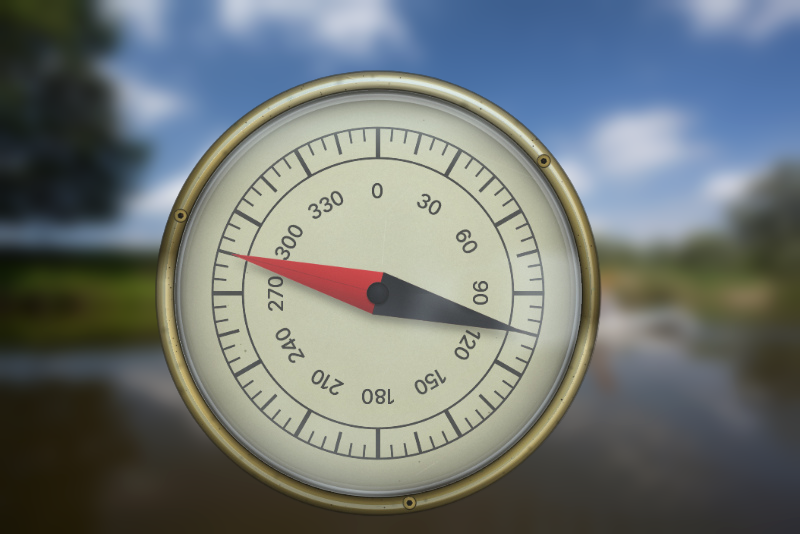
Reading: 285 (°)
